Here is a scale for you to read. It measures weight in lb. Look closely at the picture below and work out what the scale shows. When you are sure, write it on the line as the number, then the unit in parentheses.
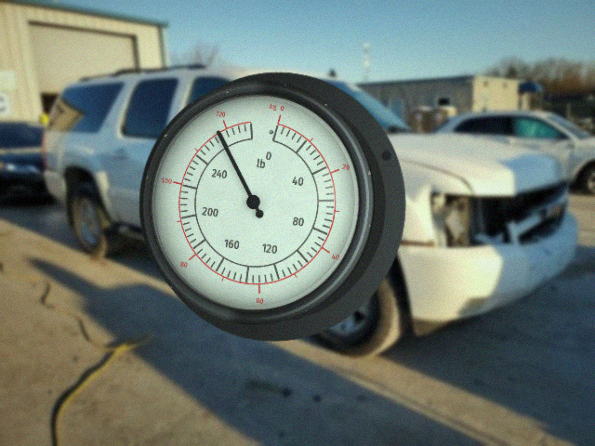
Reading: 260 (lb)
